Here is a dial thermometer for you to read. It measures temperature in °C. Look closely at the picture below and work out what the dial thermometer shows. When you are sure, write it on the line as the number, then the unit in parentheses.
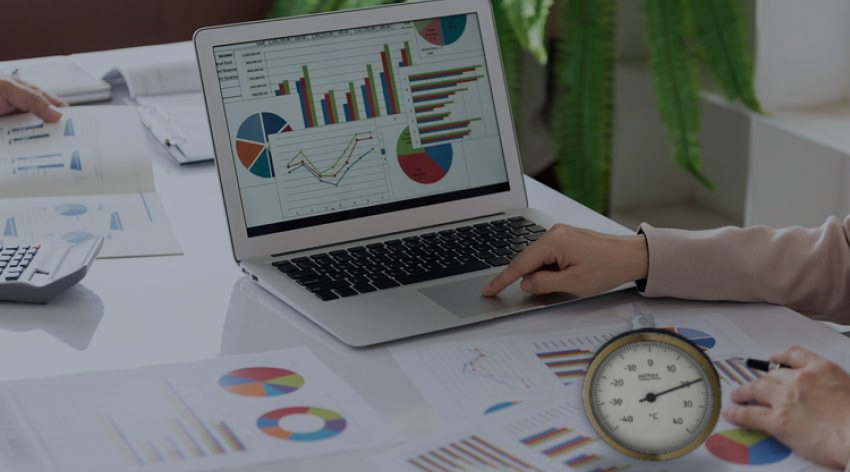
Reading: 20 (°C)
